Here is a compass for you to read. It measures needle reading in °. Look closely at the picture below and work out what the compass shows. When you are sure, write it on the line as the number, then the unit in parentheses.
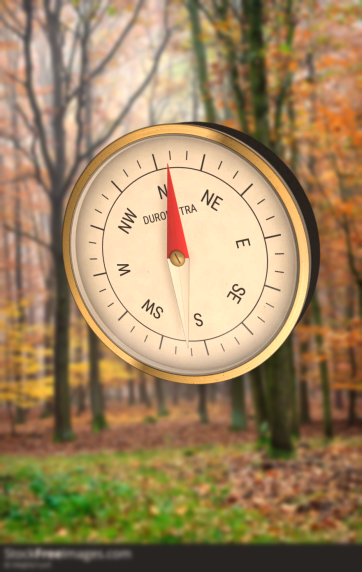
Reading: 10 (°)
